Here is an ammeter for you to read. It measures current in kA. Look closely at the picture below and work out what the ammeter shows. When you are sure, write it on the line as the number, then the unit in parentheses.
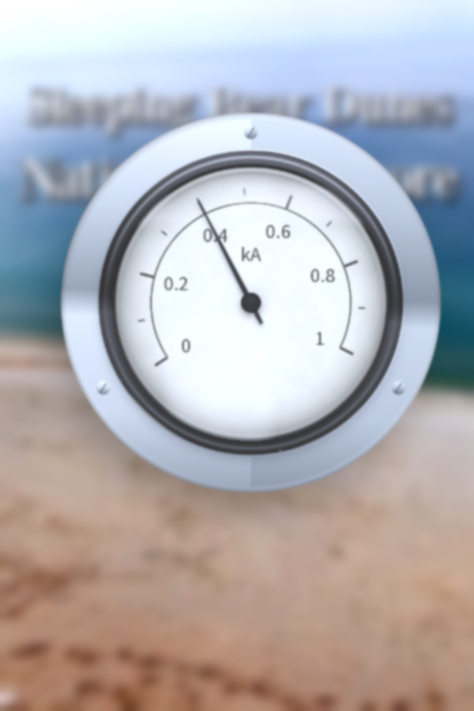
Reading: 0.4 (kA)
